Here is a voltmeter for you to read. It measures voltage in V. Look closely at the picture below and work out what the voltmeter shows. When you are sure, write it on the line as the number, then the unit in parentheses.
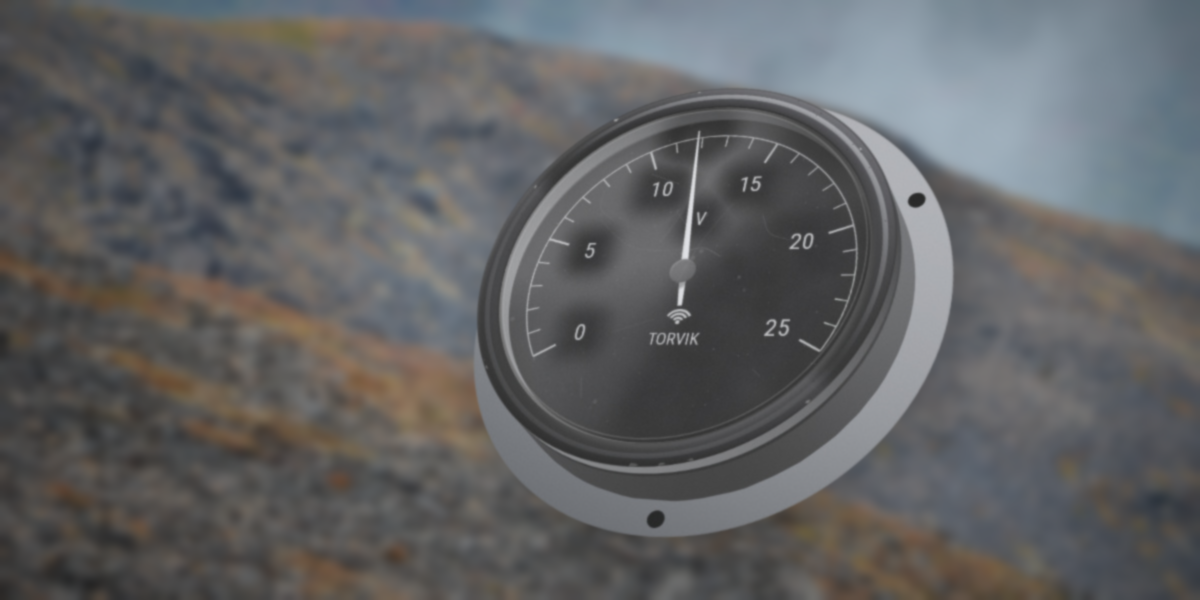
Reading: 12 (V)
